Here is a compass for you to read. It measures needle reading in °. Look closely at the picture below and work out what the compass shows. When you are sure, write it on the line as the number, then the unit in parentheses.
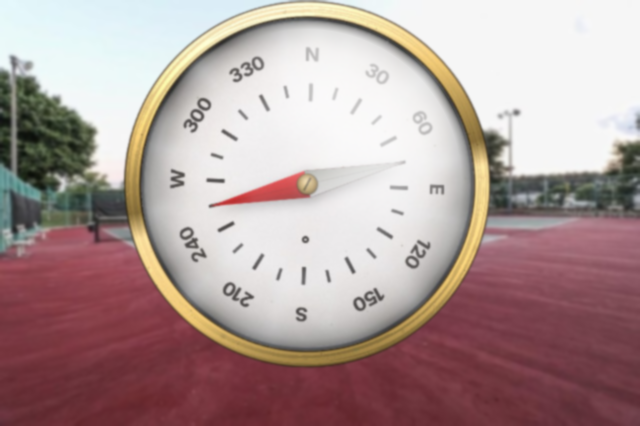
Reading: 255 (°)
